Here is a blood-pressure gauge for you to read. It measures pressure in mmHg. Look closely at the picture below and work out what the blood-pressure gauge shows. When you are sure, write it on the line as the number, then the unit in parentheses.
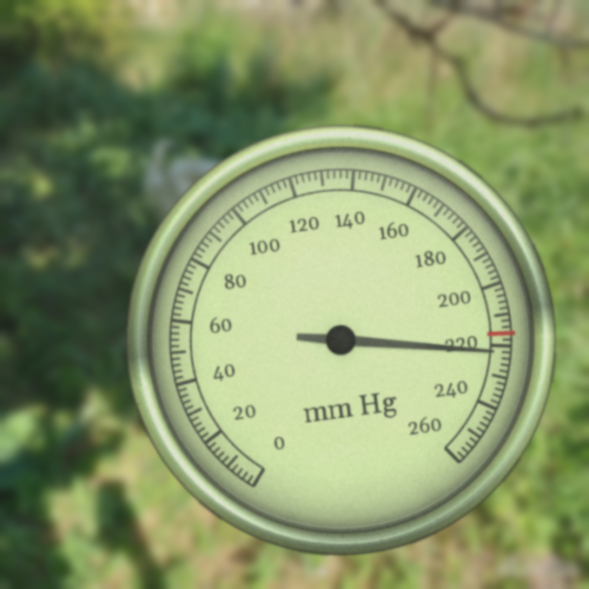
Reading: 222 (mmHg)
